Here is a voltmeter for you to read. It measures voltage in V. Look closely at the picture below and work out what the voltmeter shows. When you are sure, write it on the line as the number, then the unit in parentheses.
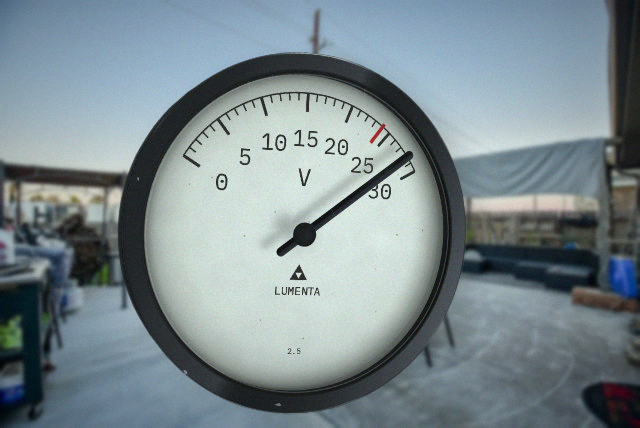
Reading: 28 (V)
